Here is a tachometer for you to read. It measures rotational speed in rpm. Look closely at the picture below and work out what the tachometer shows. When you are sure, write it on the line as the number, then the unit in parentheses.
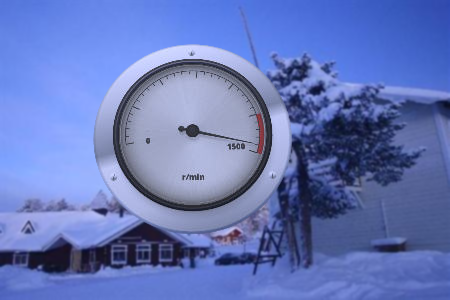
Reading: 1450 (rpm)
